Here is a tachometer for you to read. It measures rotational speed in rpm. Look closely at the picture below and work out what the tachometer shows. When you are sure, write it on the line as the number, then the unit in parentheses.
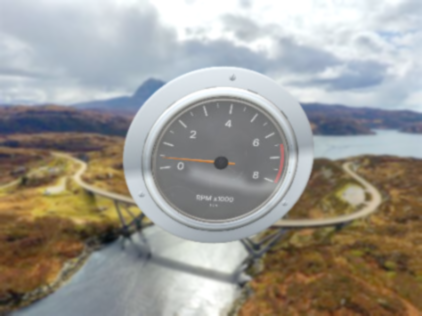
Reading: 500 (rpm)
